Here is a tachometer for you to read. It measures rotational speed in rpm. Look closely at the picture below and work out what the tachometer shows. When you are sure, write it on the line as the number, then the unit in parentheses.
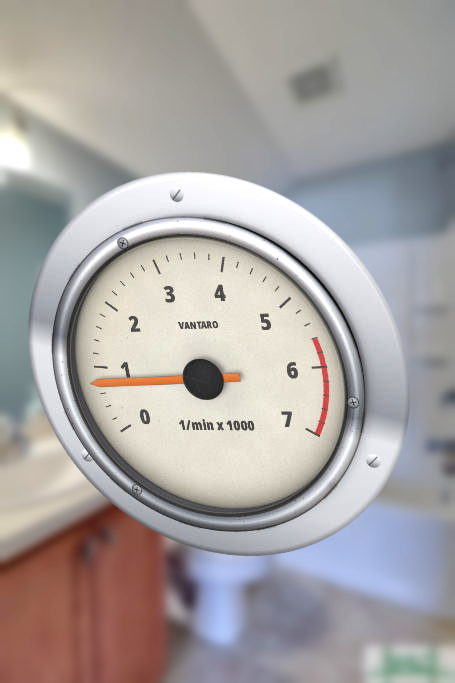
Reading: 800 (rpm)
